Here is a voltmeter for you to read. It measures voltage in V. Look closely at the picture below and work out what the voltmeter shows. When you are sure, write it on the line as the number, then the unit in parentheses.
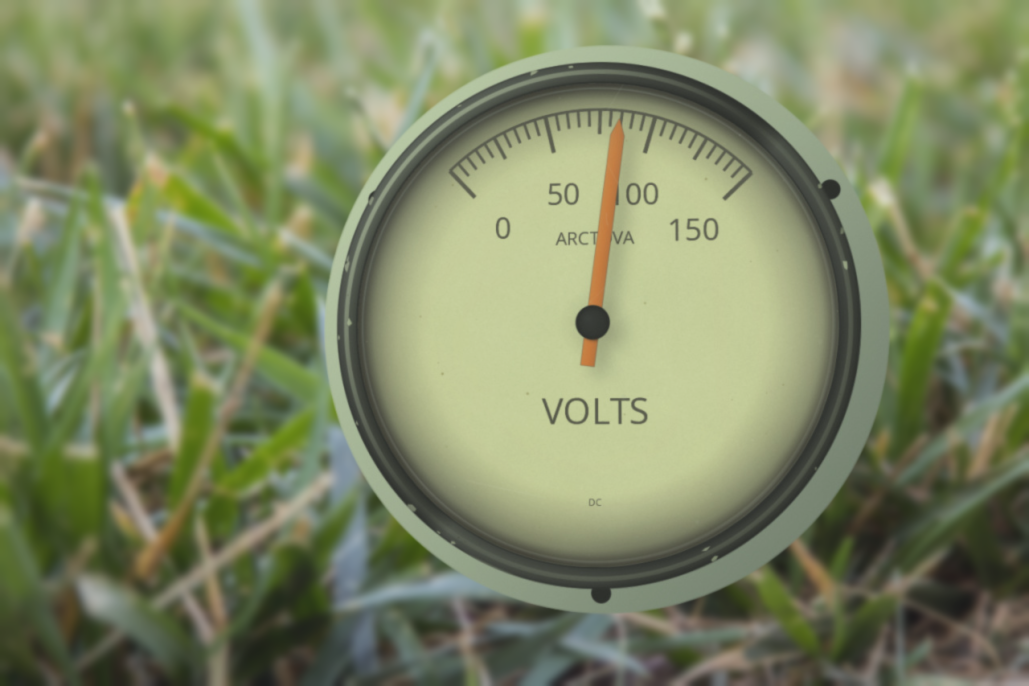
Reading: 85 (V)
